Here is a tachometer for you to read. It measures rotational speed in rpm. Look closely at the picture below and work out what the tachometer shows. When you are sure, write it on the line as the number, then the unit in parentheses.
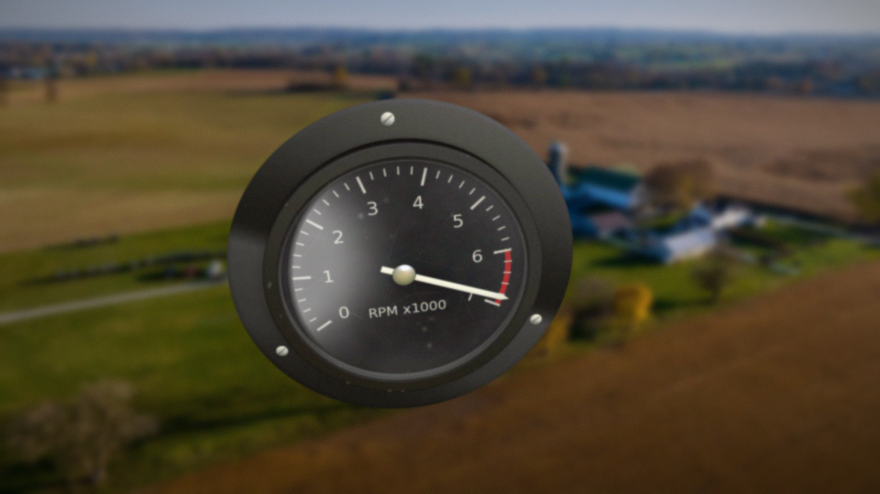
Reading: 6800 (rpm)
